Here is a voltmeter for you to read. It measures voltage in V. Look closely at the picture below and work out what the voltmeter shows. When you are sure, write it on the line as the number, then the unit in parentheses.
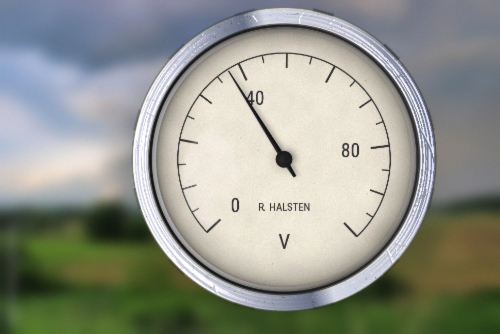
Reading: 37.5 (V)
